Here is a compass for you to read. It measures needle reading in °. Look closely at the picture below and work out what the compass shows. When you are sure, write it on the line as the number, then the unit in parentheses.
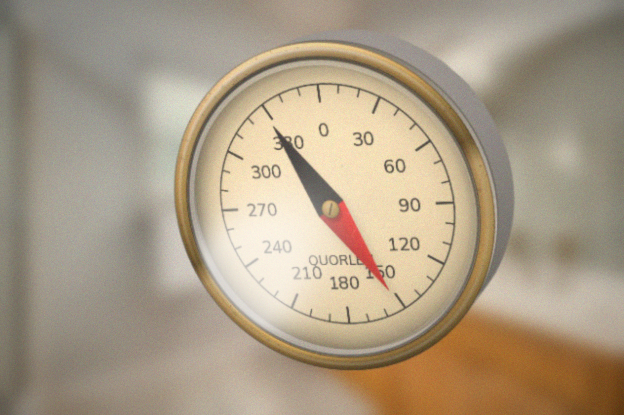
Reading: 150 (°)
